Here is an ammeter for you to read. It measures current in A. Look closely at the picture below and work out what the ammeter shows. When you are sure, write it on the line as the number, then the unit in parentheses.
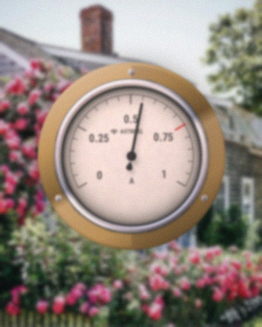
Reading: 0.55 (A)
